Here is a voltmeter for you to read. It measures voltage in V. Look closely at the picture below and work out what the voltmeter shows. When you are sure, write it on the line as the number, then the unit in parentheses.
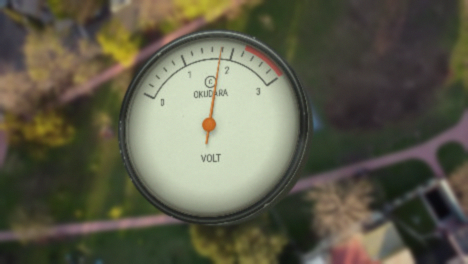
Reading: 1.8 (V)
